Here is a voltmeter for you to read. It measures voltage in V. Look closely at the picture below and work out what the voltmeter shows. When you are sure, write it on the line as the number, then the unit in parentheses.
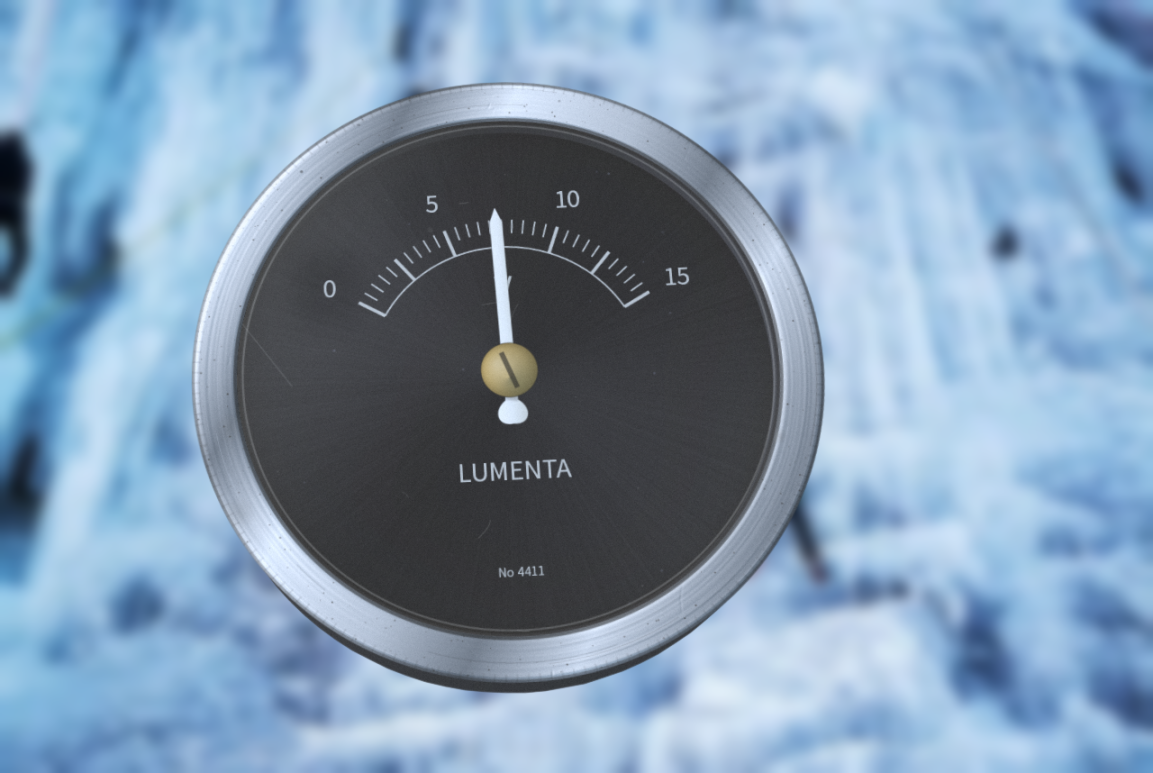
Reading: 7.25 (V)
